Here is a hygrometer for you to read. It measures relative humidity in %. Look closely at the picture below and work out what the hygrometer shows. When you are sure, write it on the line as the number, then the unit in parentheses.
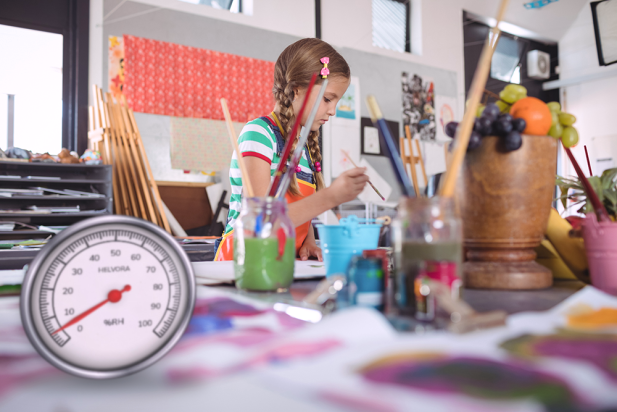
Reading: 5 (%)
